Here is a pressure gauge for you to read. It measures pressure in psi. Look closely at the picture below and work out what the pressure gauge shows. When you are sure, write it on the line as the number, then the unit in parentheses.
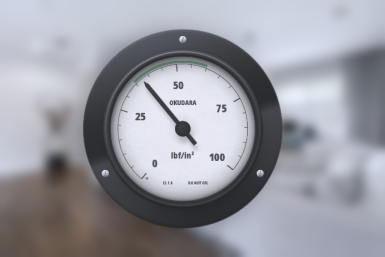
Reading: 37.5 (psi)
